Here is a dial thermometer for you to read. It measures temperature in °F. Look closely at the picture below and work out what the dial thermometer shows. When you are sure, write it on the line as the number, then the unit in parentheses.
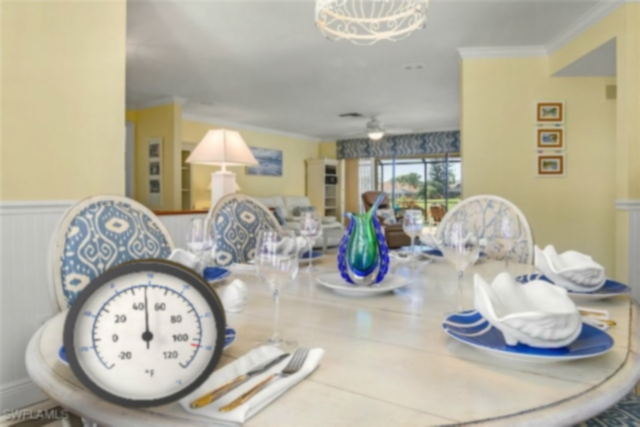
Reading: 48 (°F)
